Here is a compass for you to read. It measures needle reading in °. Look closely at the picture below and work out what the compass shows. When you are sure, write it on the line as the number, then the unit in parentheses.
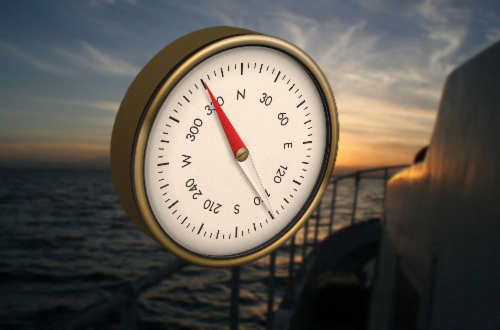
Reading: 330 (°)
